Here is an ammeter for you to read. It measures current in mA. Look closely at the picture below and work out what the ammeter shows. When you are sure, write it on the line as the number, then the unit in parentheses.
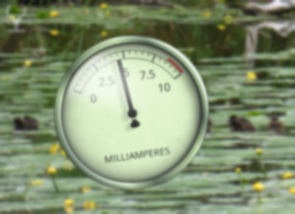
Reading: 4.5 (mA)
